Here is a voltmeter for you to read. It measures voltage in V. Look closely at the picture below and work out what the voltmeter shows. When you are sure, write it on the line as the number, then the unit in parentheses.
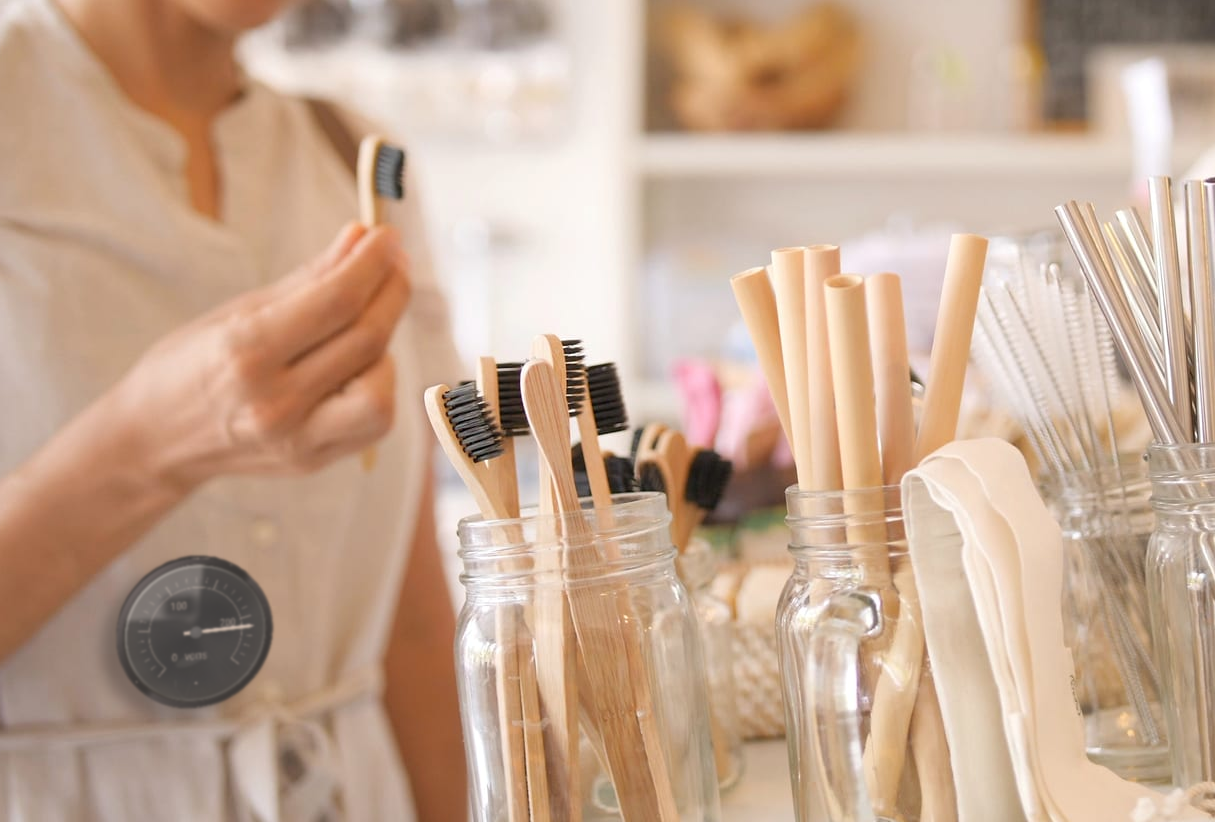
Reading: 210 (V)
